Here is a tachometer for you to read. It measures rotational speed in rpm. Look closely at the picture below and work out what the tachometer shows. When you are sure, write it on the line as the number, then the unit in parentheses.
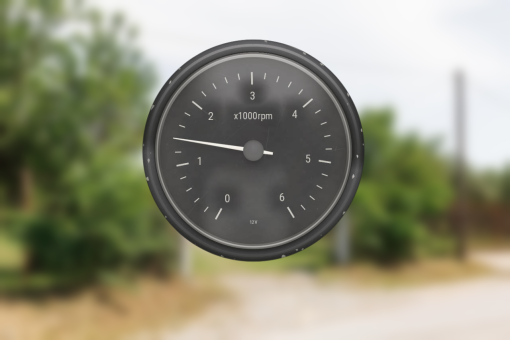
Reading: 1400 (rpm)
